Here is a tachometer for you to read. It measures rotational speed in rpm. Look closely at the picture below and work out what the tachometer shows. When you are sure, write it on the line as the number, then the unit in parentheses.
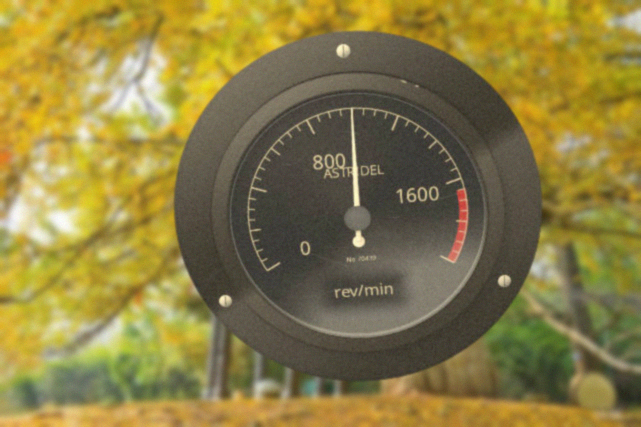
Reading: 1000 (rpm)
